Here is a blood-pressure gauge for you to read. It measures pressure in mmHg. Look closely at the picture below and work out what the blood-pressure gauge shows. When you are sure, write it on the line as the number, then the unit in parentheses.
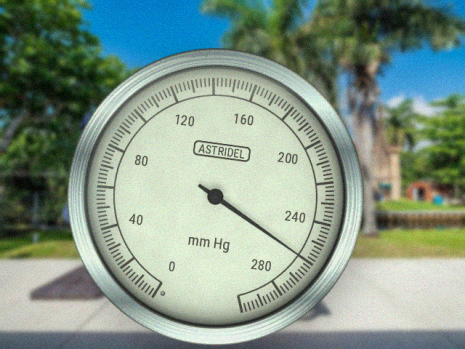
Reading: 260 (mmHg)
